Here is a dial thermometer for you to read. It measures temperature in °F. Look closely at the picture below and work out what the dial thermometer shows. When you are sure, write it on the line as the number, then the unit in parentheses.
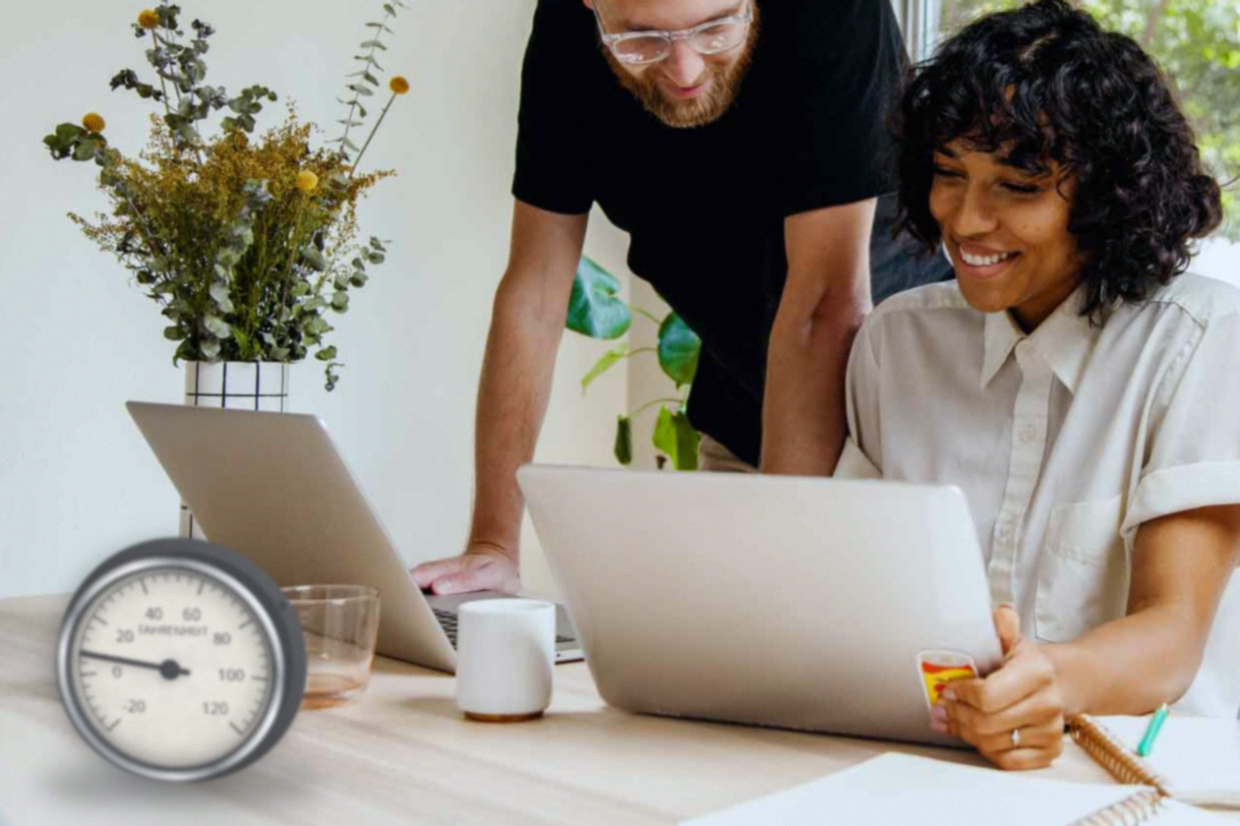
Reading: 8 (°F)
